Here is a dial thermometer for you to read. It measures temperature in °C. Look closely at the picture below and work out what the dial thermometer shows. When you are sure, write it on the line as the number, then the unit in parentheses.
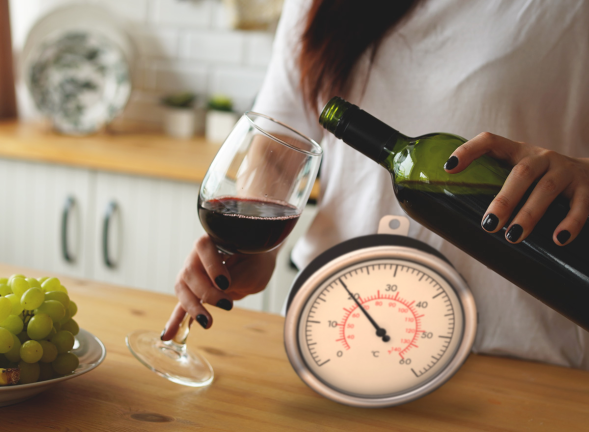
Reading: 20 (°C)
